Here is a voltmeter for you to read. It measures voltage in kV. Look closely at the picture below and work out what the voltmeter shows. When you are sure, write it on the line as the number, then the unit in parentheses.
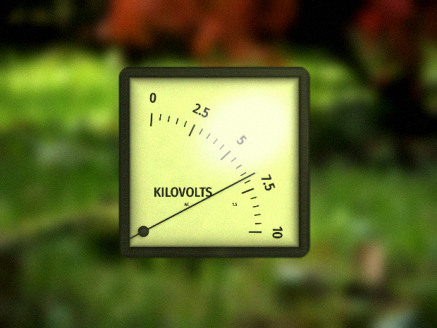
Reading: 6.75 (kV)
